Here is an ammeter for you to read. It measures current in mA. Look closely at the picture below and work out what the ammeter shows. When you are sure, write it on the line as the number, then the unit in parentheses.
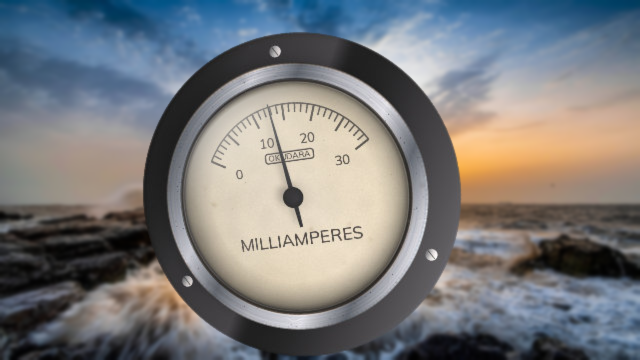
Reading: 13 (mA)
